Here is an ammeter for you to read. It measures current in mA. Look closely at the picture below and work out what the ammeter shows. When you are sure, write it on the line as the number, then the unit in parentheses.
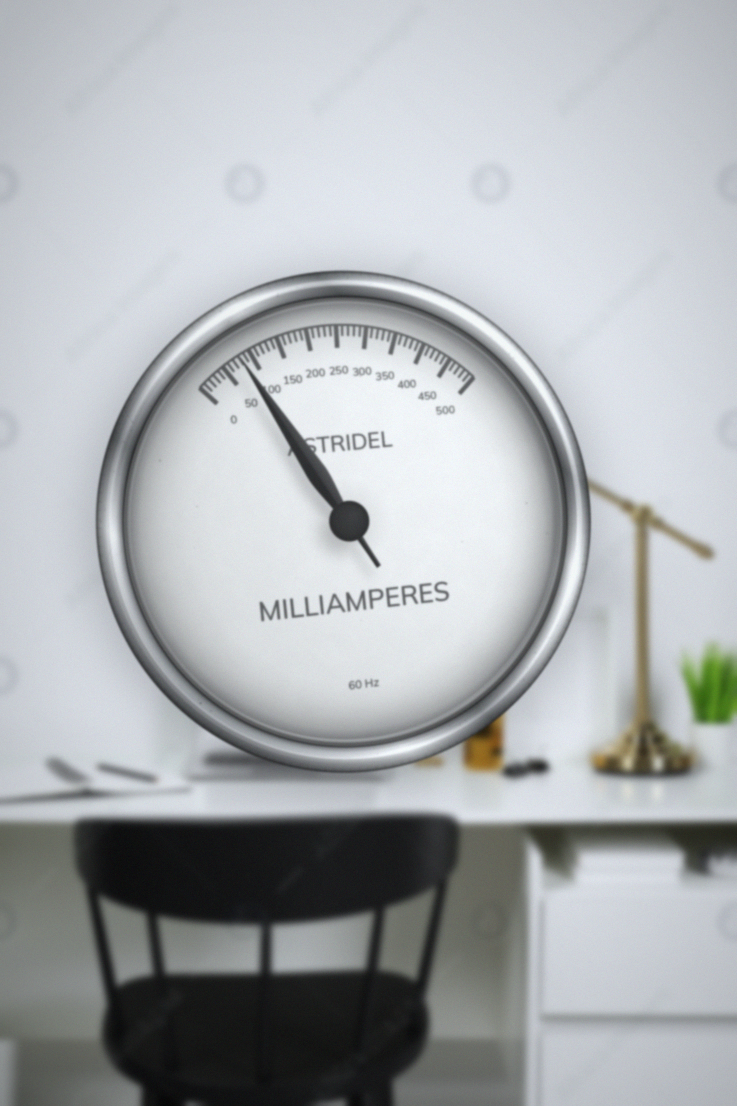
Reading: 80 (mA)
